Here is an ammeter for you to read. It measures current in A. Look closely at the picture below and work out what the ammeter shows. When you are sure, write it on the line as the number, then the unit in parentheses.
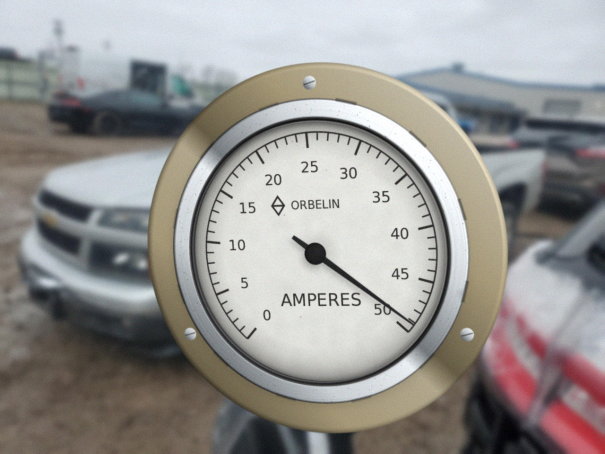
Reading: 49 (A)
